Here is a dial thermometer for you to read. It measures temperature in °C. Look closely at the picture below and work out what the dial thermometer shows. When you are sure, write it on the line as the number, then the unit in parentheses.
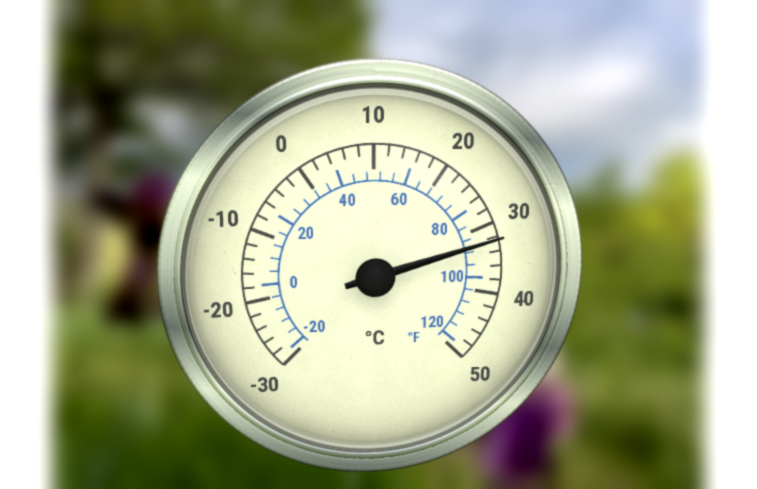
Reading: 32 (°C)
